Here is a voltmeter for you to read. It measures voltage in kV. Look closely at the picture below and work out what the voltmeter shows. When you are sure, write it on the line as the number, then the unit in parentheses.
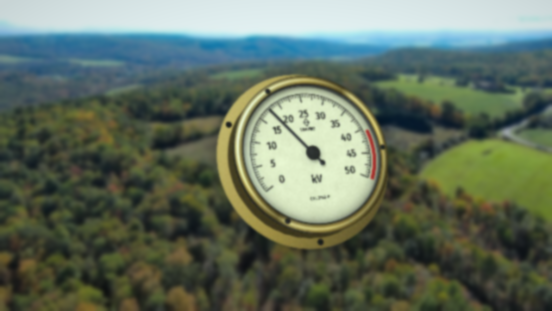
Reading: 17.5 (kV)
